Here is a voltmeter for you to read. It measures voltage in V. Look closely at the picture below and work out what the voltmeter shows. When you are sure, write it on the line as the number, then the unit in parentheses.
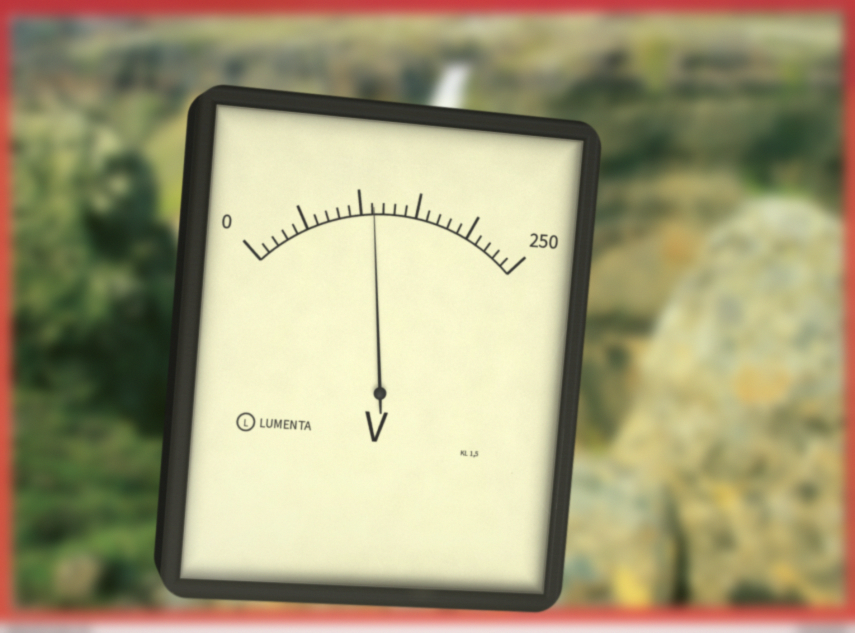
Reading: 110 (V)
